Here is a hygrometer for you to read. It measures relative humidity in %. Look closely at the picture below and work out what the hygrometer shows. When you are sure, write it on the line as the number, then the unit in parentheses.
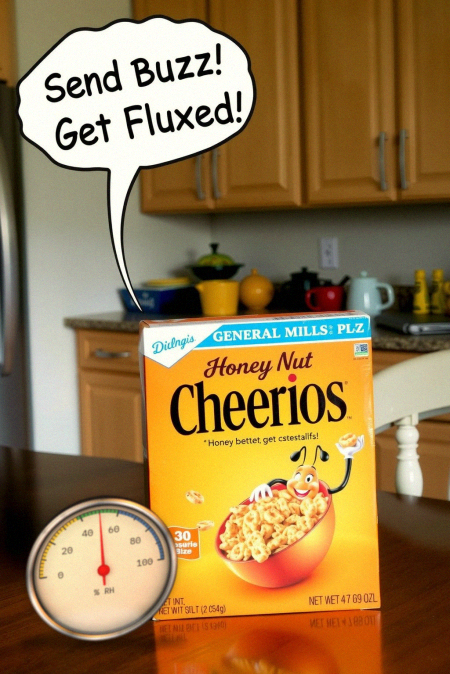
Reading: 50 (%)
